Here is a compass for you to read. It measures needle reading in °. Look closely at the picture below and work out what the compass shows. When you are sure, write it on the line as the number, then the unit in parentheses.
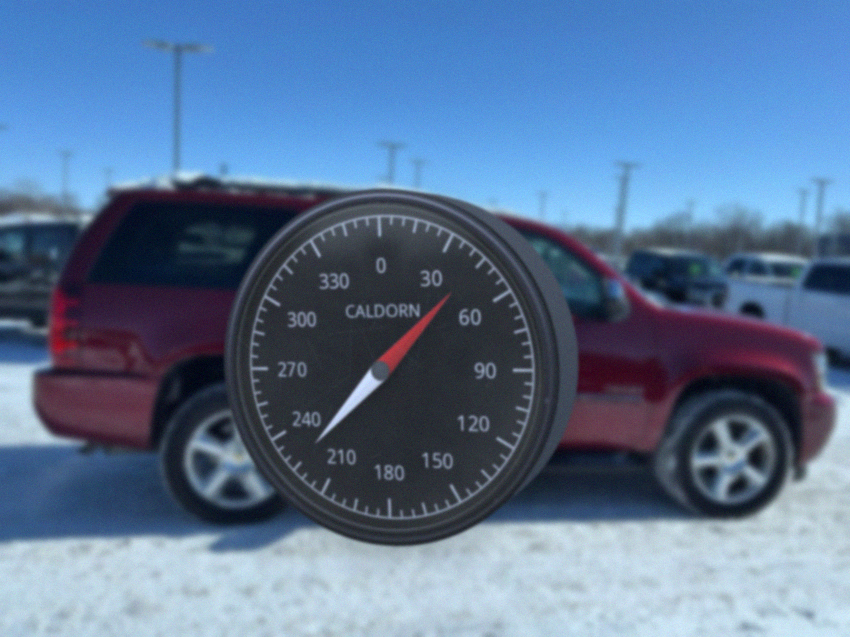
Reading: 45 (°)
